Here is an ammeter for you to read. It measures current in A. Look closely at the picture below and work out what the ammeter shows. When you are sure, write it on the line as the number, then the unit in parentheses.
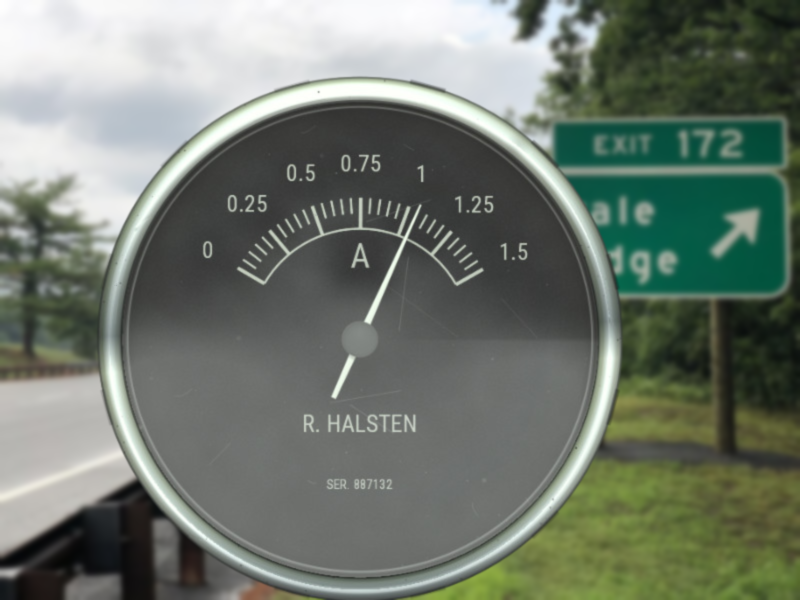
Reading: 1.05 (A)
